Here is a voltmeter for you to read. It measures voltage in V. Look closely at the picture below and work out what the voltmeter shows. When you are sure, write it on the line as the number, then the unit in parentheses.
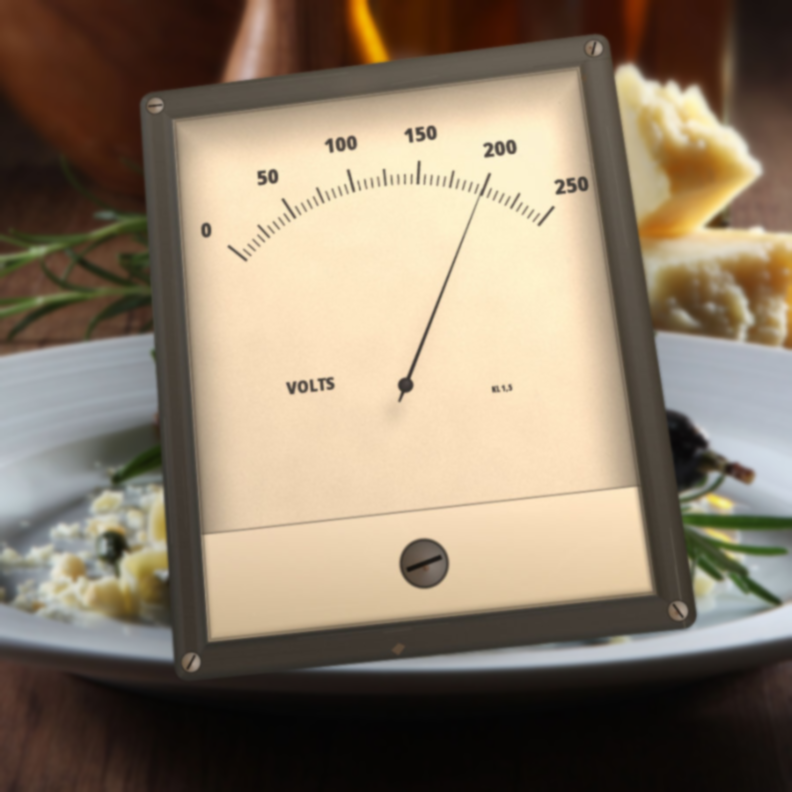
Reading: 200 (V)
